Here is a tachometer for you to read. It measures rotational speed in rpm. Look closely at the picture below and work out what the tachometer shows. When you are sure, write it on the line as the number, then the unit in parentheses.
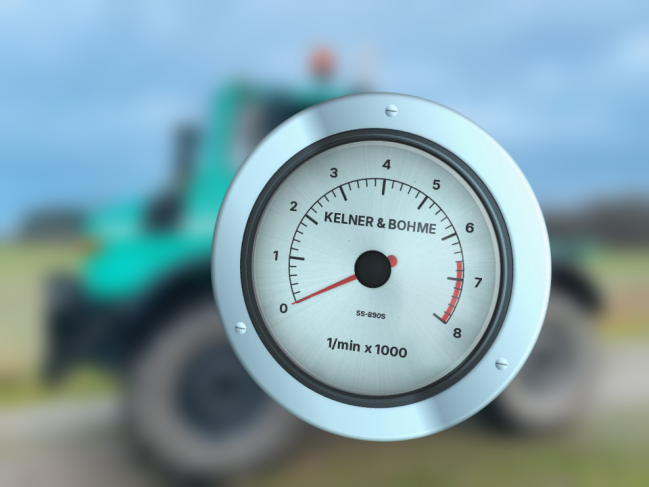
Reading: 0 (rpm)
